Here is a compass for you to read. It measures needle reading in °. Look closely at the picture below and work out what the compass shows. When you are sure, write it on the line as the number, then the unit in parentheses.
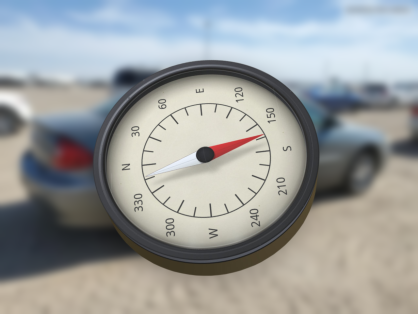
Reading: 165 (°)
